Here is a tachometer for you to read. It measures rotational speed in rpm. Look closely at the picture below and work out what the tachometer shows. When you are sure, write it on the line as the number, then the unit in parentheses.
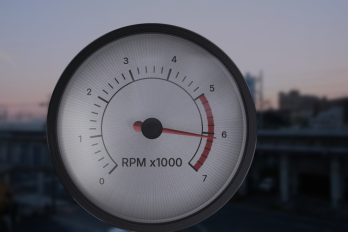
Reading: 6100 (rpm)
